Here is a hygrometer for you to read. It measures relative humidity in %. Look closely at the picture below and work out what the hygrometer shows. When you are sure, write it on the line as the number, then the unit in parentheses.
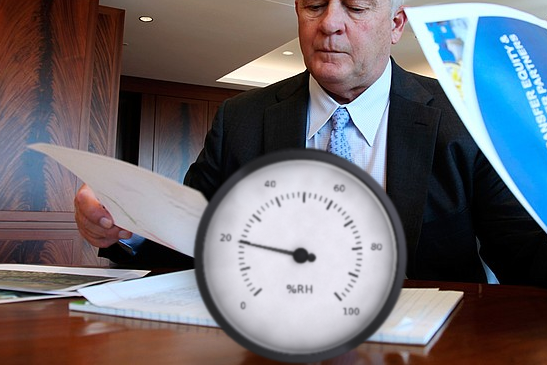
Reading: 20 (%)
